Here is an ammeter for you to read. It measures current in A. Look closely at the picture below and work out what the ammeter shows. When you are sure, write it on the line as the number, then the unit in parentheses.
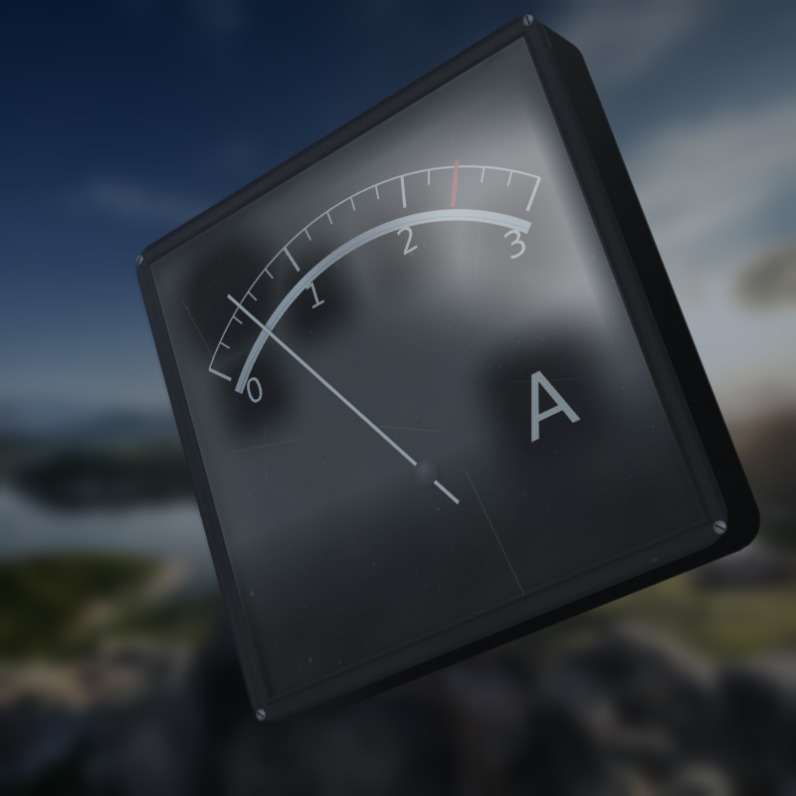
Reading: 0.5 (A)
